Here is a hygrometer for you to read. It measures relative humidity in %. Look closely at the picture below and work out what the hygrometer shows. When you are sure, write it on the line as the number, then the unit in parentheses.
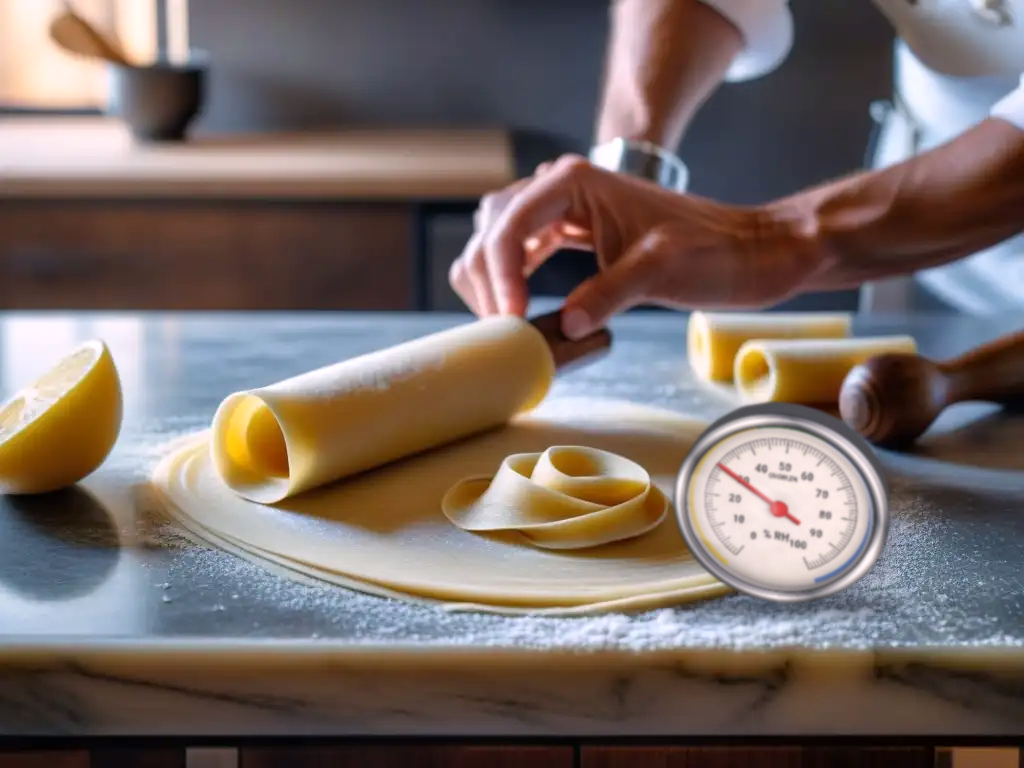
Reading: 30 (%)
